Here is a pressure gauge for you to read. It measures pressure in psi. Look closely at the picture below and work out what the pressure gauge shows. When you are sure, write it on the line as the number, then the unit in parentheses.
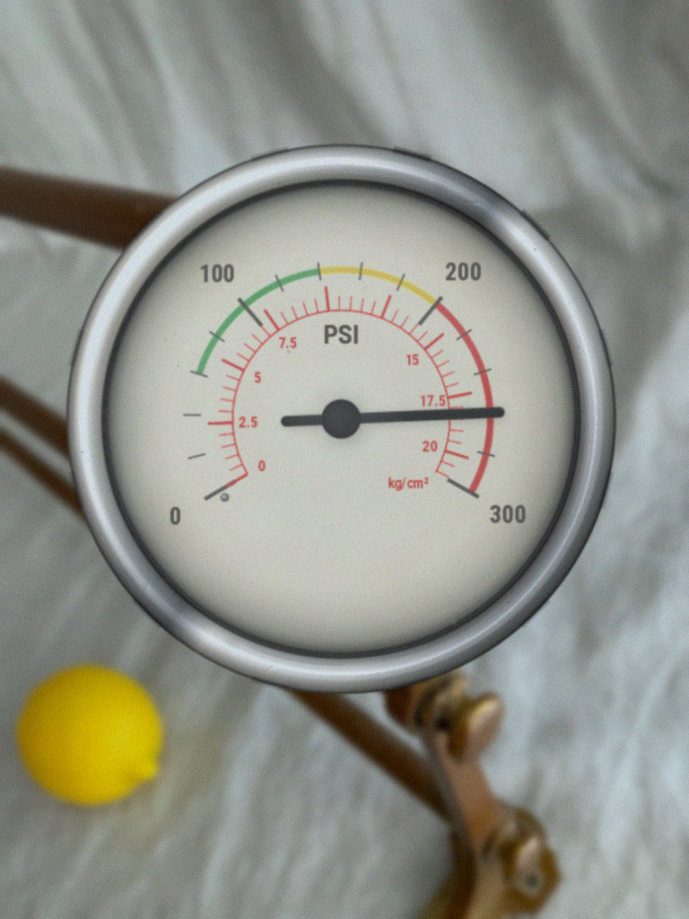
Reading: 260 (psi)
